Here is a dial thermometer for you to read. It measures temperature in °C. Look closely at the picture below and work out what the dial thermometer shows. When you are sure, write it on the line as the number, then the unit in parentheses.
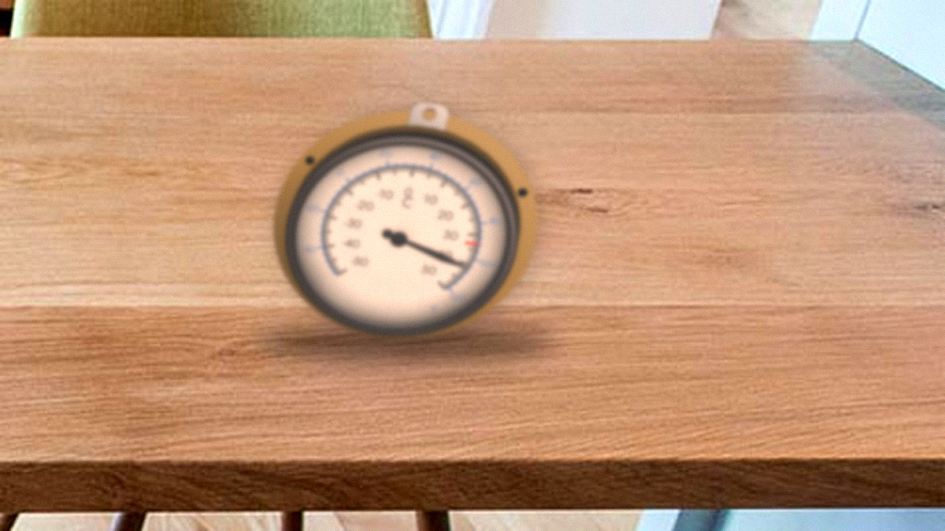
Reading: 40 (°C)
